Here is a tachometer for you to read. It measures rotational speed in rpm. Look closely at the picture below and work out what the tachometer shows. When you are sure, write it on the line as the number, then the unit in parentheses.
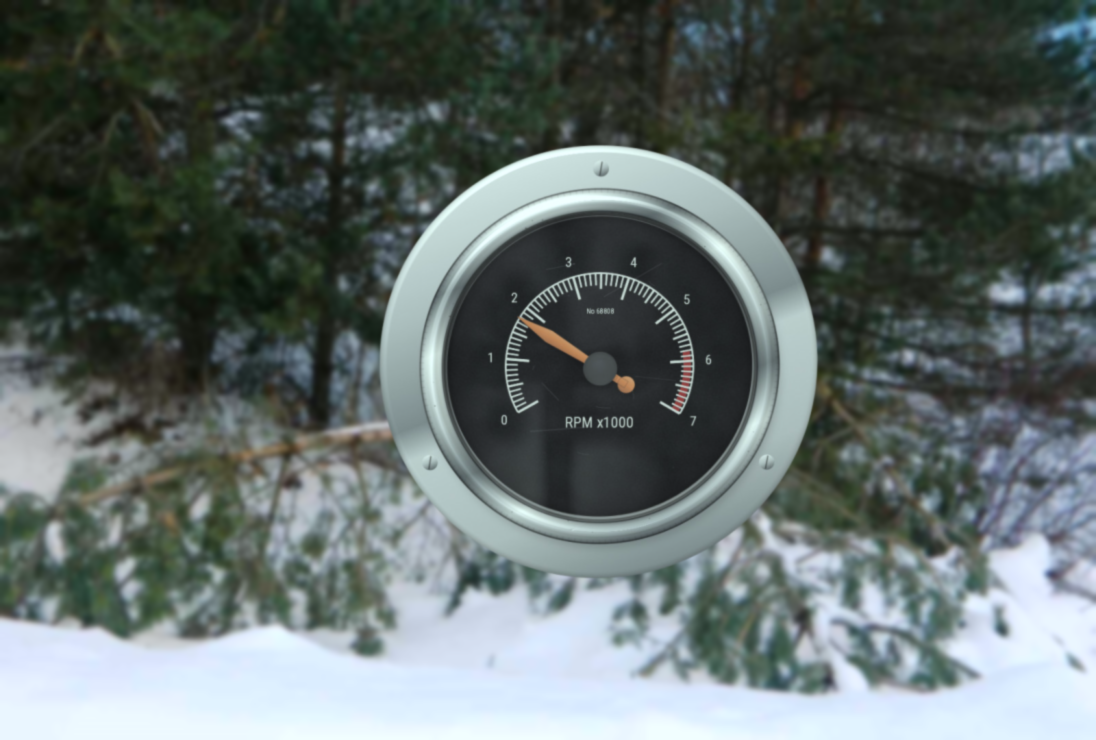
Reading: 1800 (rpm)
